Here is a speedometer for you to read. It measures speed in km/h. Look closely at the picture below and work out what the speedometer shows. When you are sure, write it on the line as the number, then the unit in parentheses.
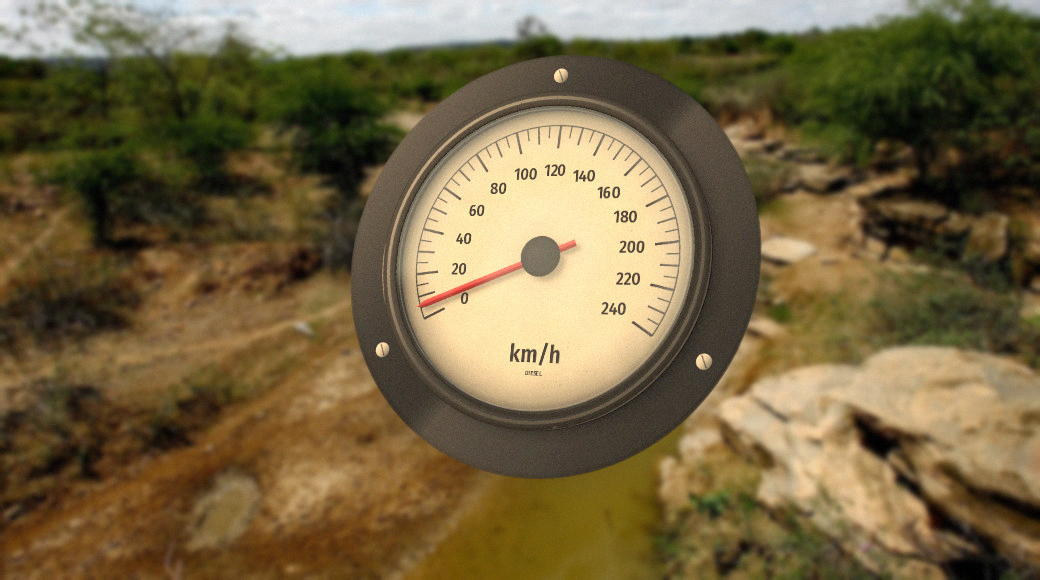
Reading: 5 (km/h)
